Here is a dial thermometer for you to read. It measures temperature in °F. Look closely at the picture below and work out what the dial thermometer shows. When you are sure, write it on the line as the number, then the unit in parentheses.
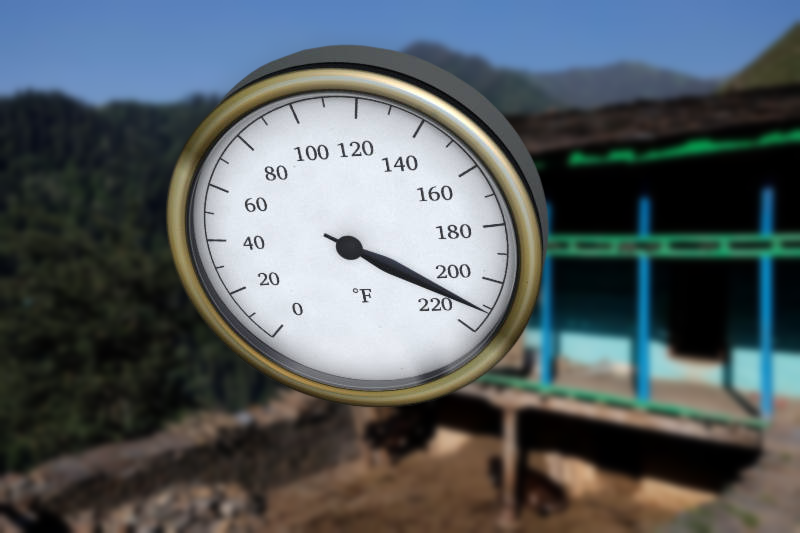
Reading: 210 (°F)
